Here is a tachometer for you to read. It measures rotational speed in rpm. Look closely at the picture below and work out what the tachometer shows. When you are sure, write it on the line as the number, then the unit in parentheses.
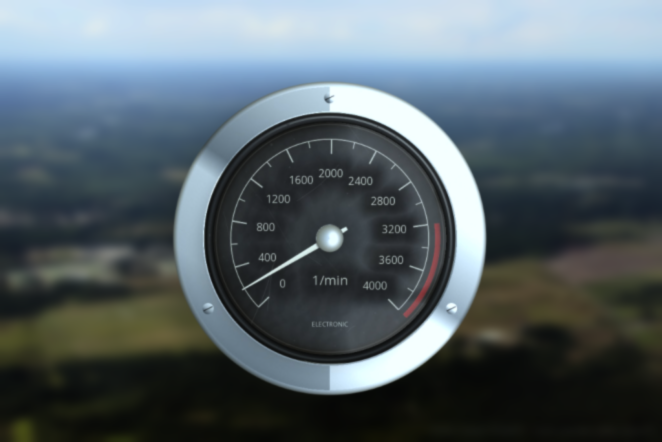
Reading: 200 (rpm)
